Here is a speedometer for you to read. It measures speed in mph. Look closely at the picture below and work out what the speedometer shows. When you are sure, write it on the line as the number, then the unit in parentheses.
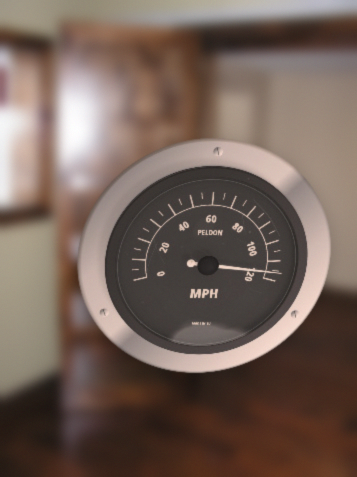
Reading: 115 (mph)
